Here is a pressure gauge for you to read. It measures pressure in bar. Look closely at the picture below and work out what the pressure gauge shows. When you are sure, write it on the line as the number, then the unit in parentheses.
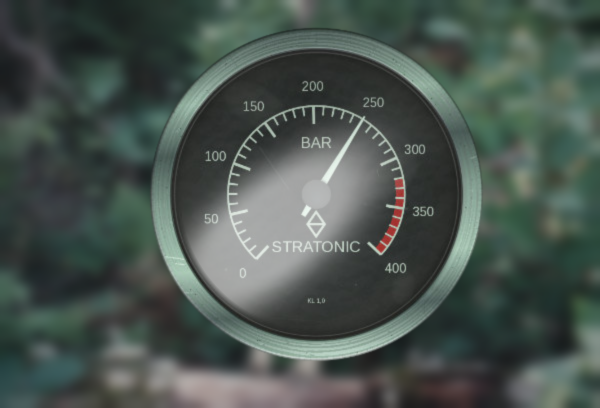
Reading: 250 (bar)
